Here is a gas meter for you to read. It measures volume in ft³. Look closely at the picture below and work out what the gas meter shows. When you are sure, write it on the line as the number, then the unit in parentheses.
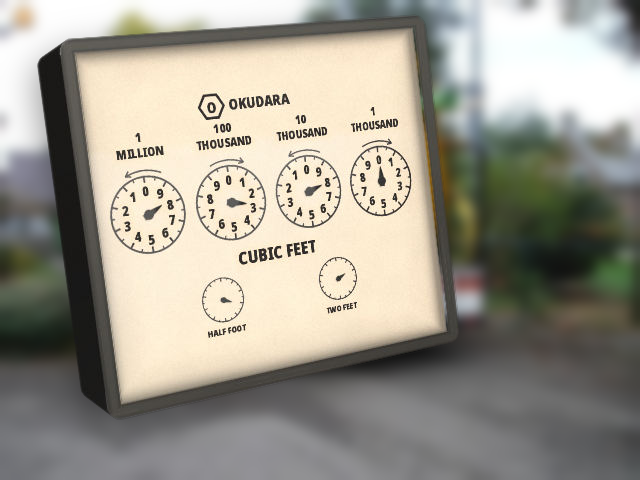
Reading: 828000 (ft³)
